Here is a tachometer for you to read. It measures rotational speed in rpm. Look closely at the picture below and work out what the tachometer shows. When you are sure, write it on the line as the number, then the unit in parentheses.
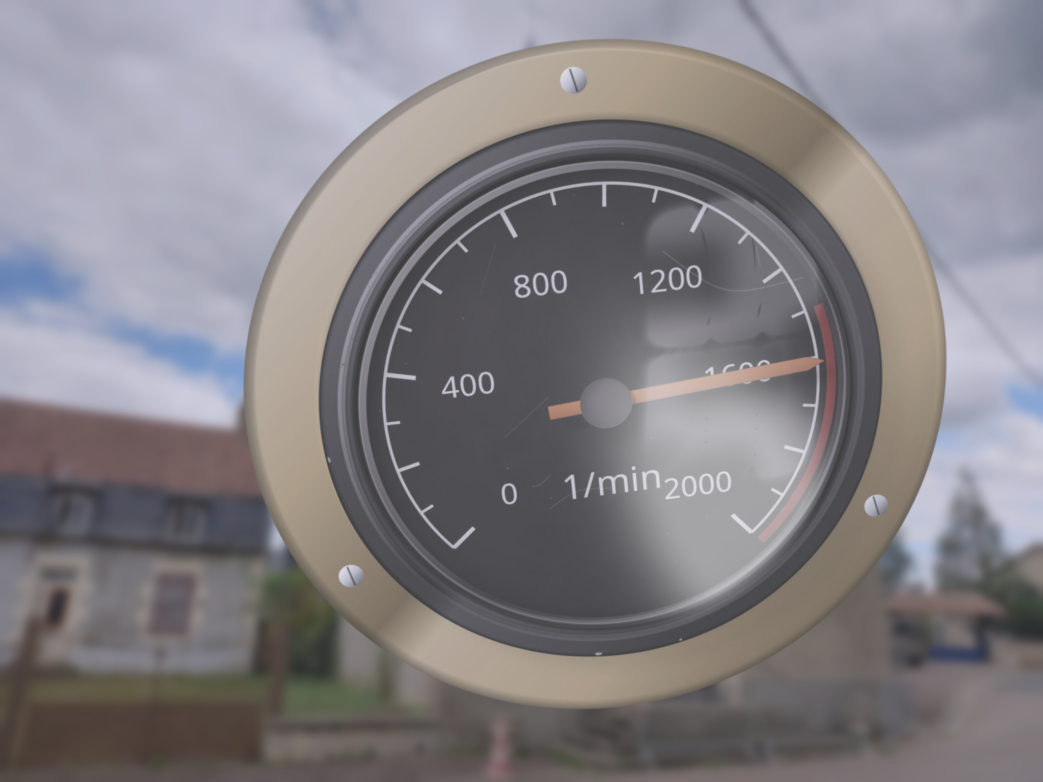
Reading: 1600 (rpm)
